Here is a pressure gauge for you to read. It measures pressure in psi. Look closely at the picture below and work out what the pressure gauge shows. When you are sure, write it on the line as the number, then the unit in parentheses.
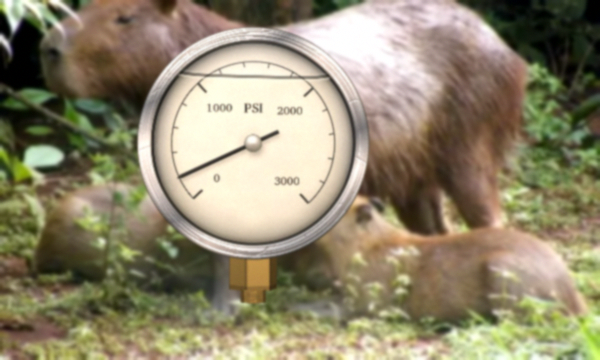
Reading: 200 (psi)
